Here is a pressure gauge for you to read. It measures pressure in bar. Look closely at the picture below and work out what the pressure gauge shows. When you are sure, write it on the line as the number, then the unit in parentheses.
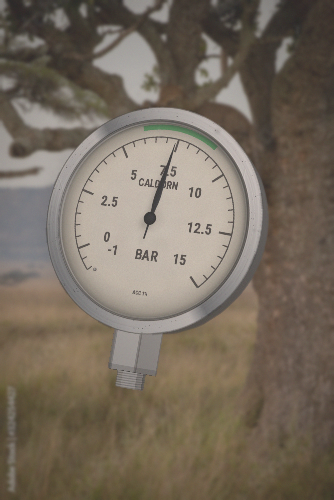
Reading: 7.5 (bar)
